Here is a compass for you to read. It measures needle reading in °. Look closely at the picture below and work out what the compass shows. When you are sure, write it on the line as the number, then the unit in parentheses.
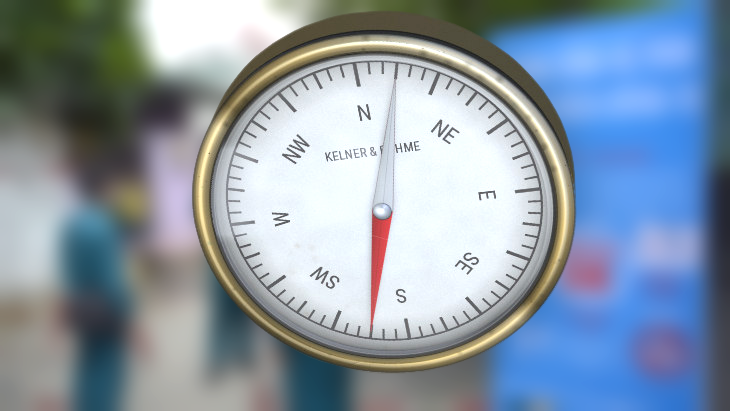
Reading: 195 (°)
